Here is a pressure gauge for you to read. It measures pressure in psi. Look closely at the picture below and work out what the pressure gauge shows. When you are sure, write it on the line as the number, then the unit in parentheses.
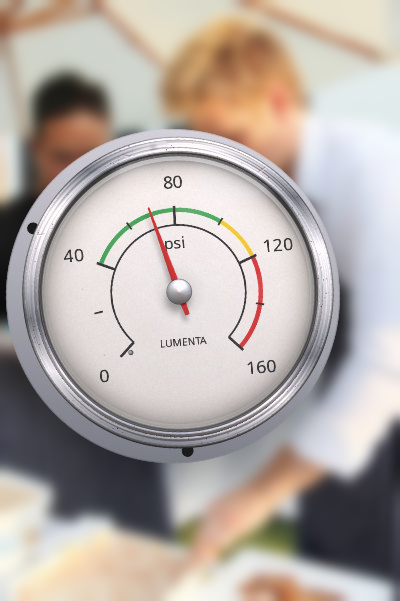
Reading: 70 (psi)
